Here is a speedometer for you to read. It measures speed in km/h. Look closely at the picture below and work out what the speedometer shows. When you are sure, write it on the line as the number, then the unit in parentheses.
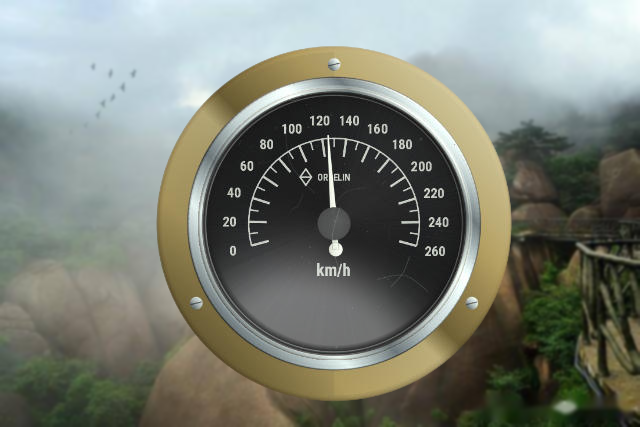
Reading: 125 (km/h)
